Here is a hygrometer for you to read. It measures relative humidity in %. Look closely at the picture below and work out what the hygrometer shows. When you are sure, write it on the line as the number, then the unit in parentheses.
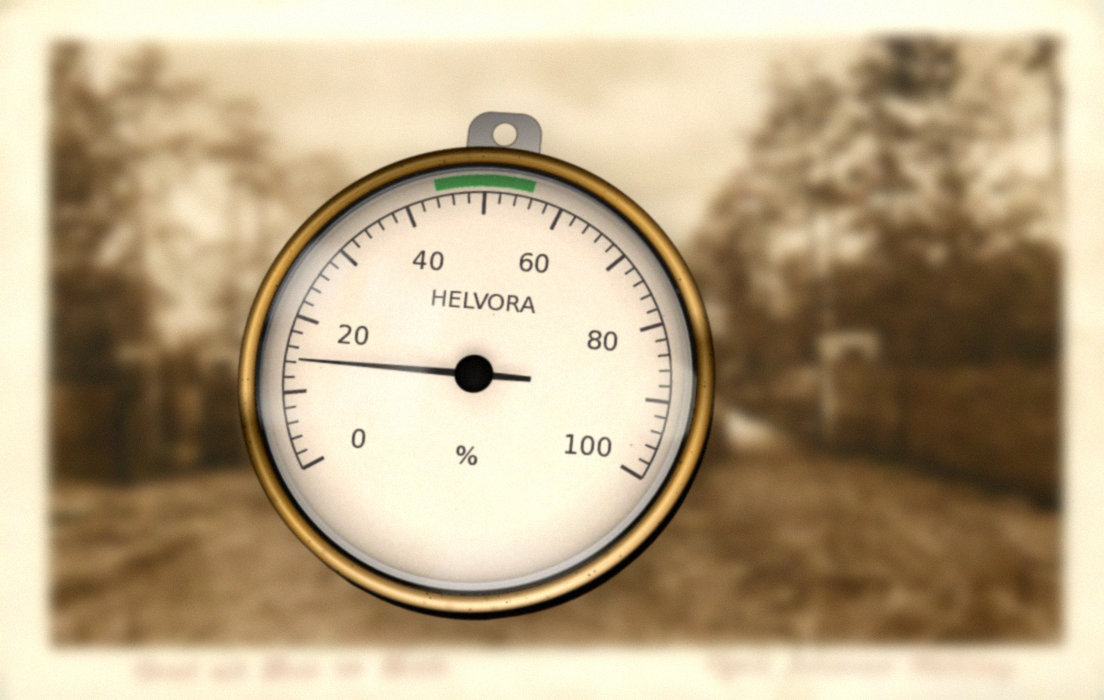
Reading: 14 (%)
